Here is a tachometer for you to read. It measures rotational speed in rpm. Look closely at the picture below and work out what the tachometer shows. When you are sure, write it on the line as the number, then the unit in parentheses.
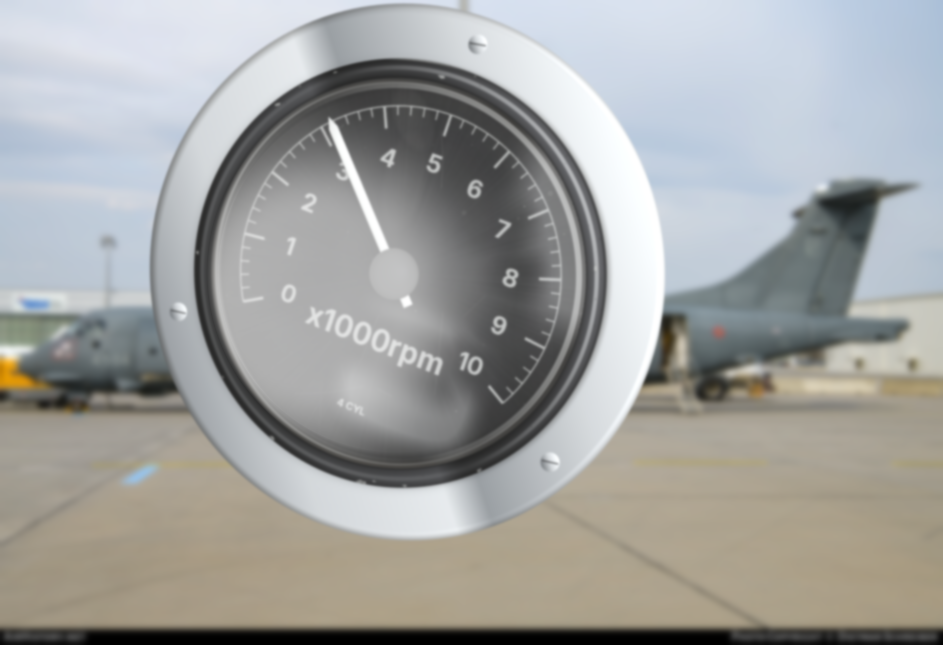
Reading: 3200 (rpm)
